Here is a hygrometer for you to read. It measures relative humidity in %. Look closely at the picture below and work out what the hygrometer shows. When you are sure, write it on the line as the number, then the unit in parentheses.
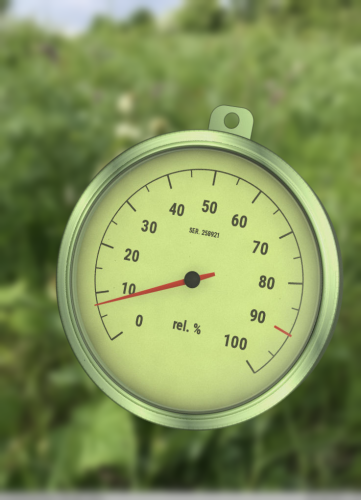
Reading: 7.5 (%)
